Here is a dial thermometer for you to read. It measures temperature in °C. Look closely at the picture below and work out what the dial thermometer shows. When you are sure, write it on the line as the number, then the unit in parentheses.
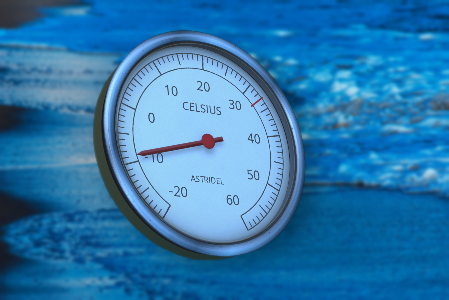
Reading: -9 (°C)
